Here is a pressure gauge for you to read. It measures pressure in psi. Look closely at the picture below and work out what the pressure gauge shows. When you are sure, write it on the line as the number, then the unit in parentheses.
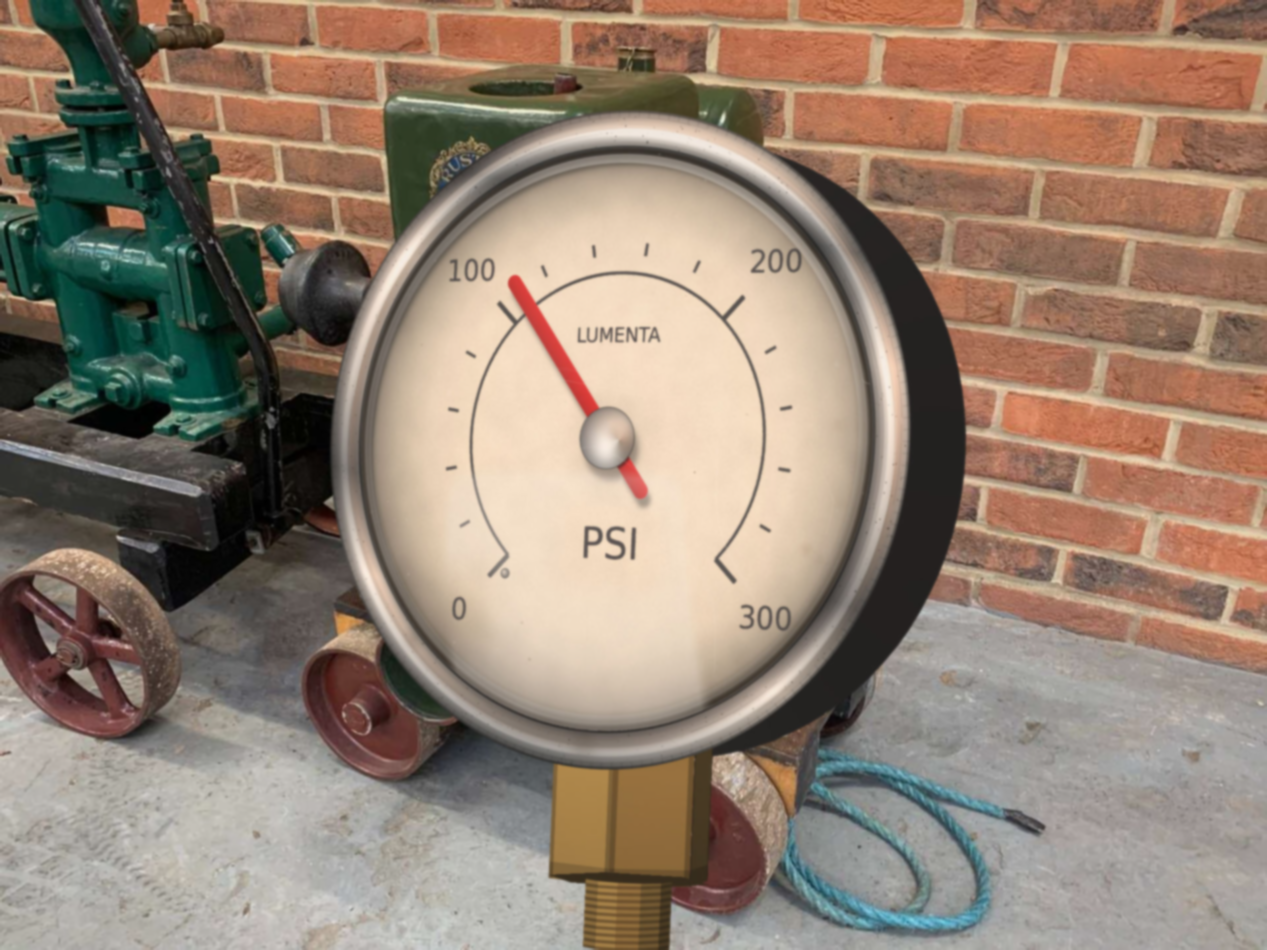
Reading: 110 (psi)
